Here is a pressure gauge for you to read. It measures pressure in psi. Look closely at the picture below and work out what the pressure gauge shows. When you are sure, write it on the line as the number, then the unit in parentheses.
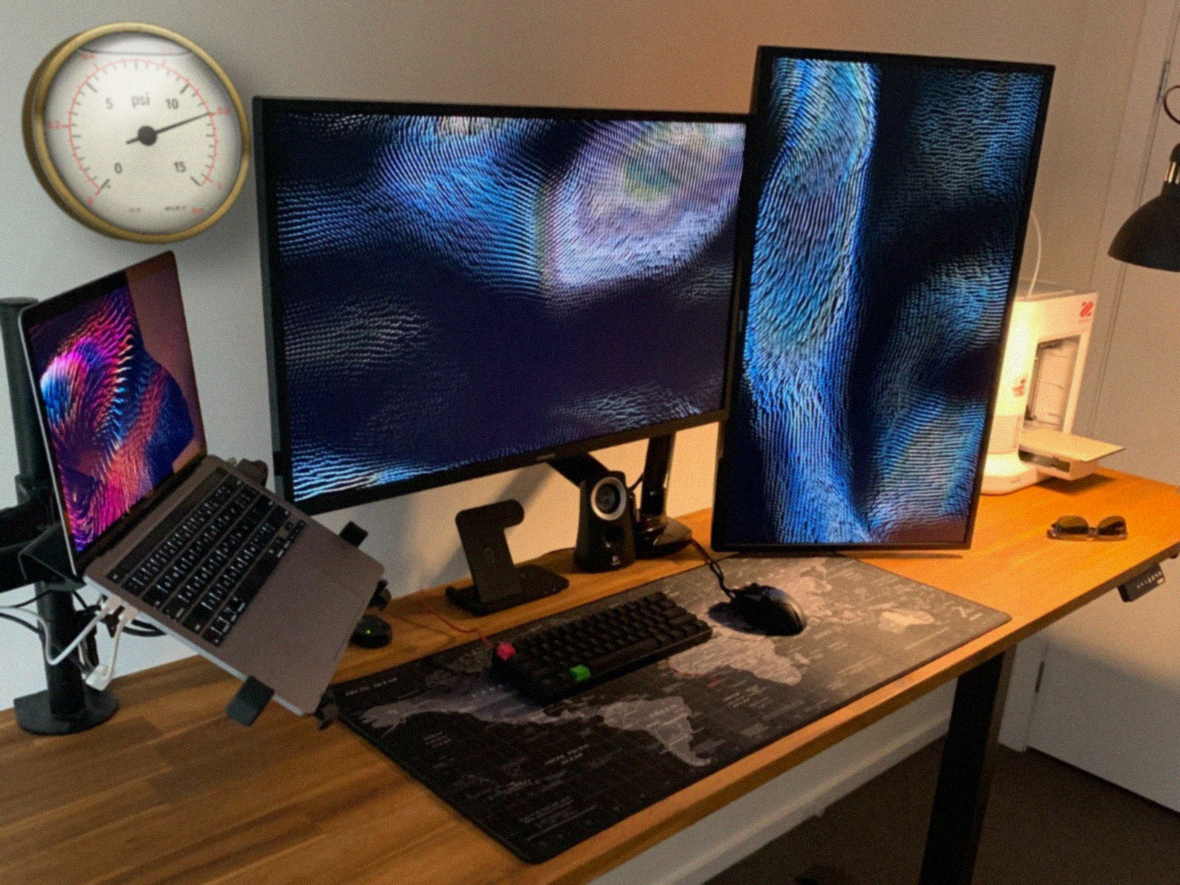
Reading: 11.5 (psi)
